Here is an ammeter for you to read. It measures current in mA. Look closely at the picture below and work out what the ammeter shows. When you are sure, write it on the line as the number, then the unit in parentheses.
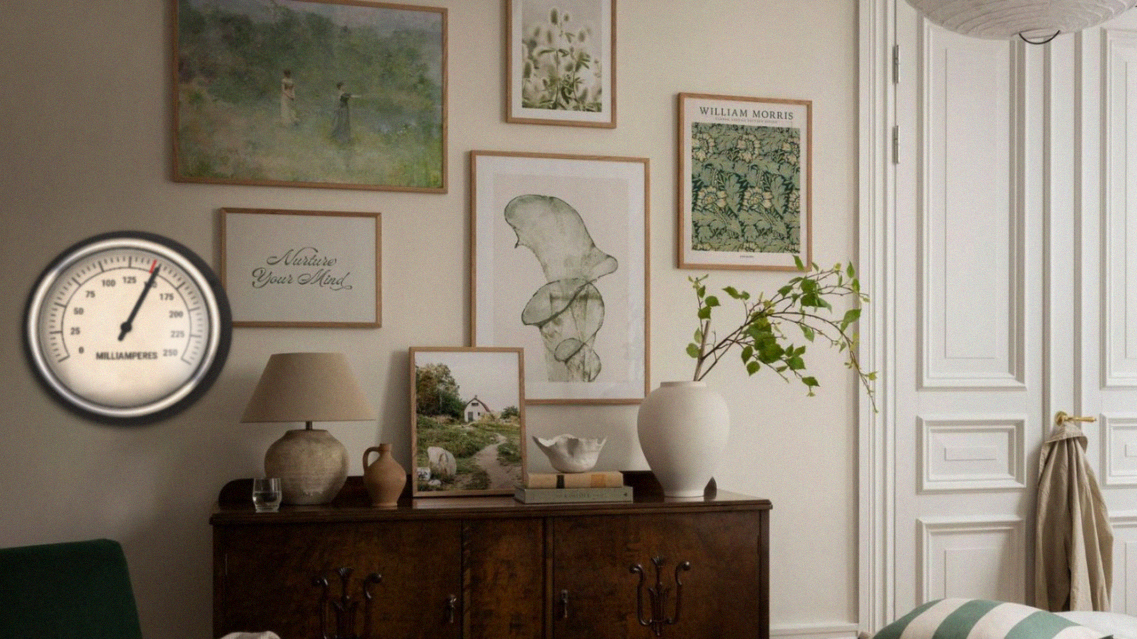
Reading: 150 (mA)
